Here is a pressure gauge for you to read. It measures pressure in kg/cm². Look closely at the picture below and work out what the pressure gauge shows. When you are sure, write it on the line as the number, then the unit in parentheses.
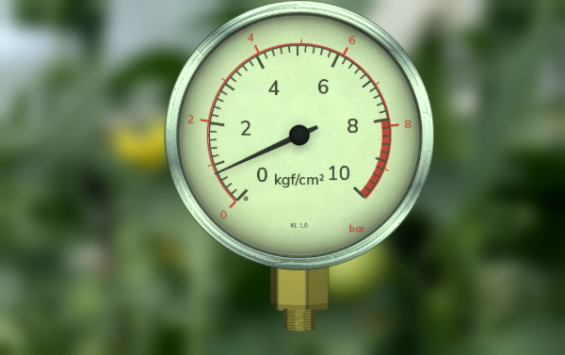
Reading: 0.8 (kg/cm²)
